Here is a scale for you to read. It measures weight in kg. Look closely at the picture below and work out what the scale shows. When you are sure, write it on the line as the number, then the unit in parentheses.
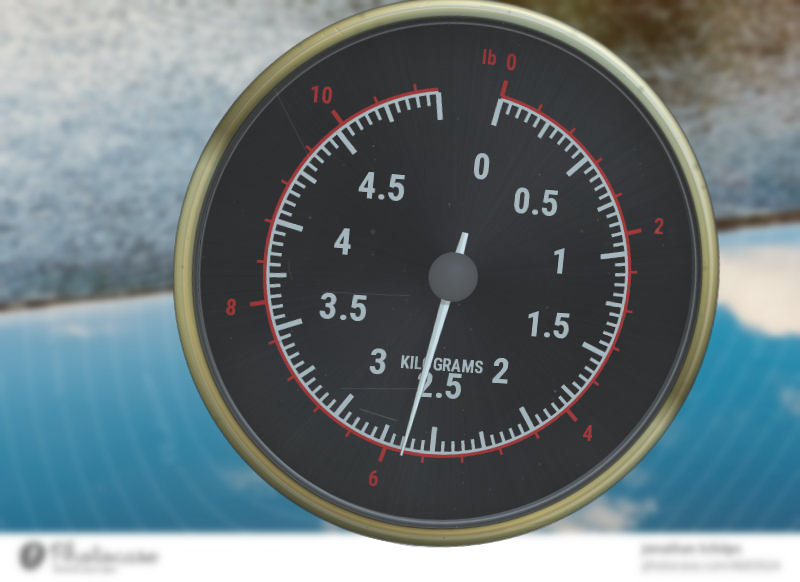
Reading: 2.65 (kg)
